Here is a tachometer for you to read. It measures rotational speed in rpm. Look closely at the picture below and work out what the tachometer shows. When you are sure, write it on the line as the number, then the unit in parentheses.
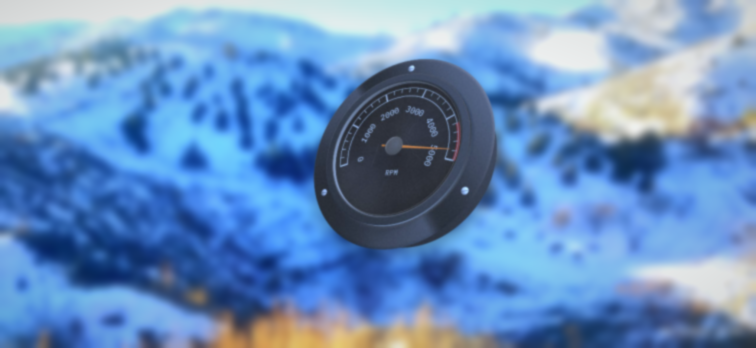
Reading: 4800 (rpm)
